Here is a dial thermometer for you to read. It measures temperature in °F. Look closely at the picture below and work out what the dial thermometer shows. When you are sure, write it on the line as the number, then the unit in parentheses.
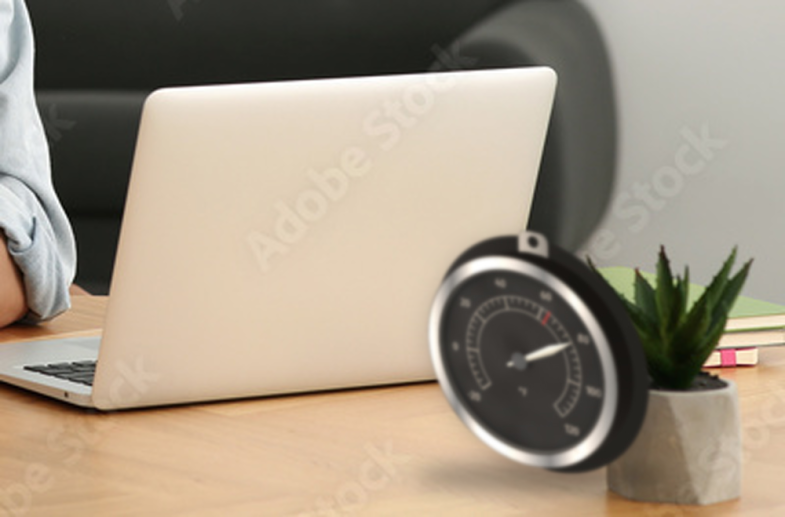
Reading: 80 (°F)
